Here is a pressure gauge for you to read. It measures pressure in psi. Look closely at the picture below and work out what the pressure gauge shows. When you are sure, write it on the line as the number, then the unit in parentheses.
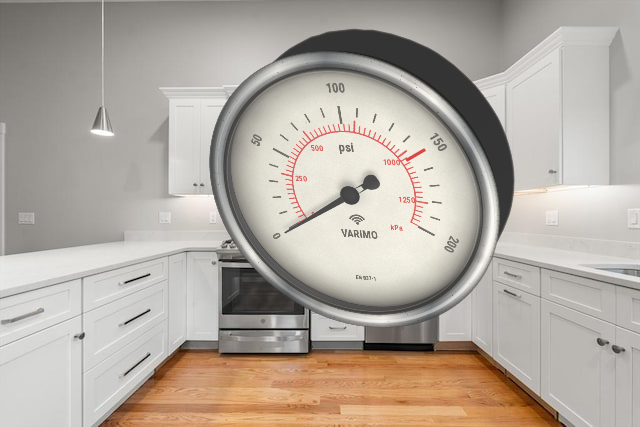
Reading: 0 (psi)
